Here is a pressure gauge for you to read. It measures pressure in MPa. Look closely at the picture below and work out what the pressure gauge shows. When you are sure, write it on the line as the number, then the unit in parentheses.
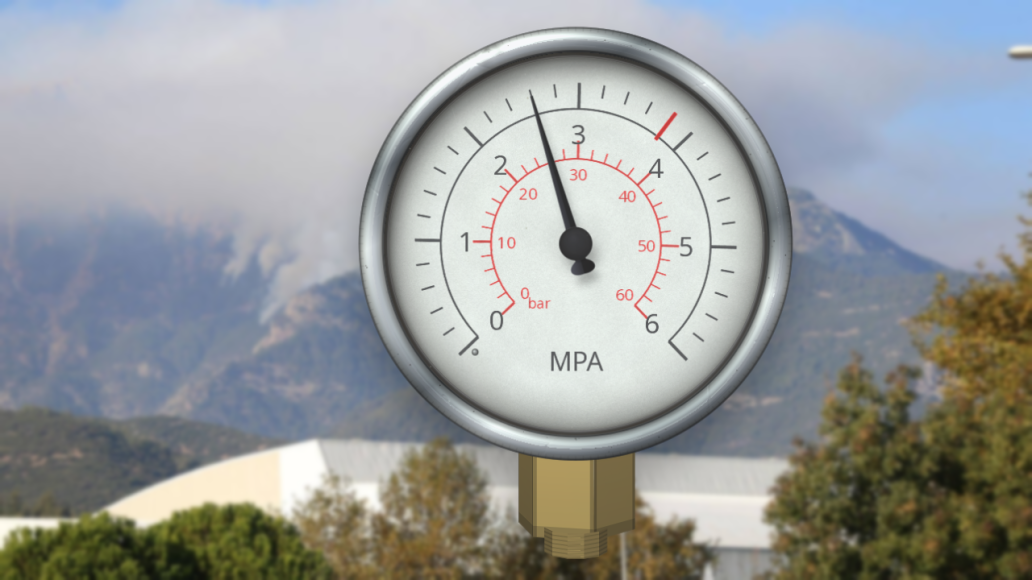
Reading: 2.6 (MPa)
